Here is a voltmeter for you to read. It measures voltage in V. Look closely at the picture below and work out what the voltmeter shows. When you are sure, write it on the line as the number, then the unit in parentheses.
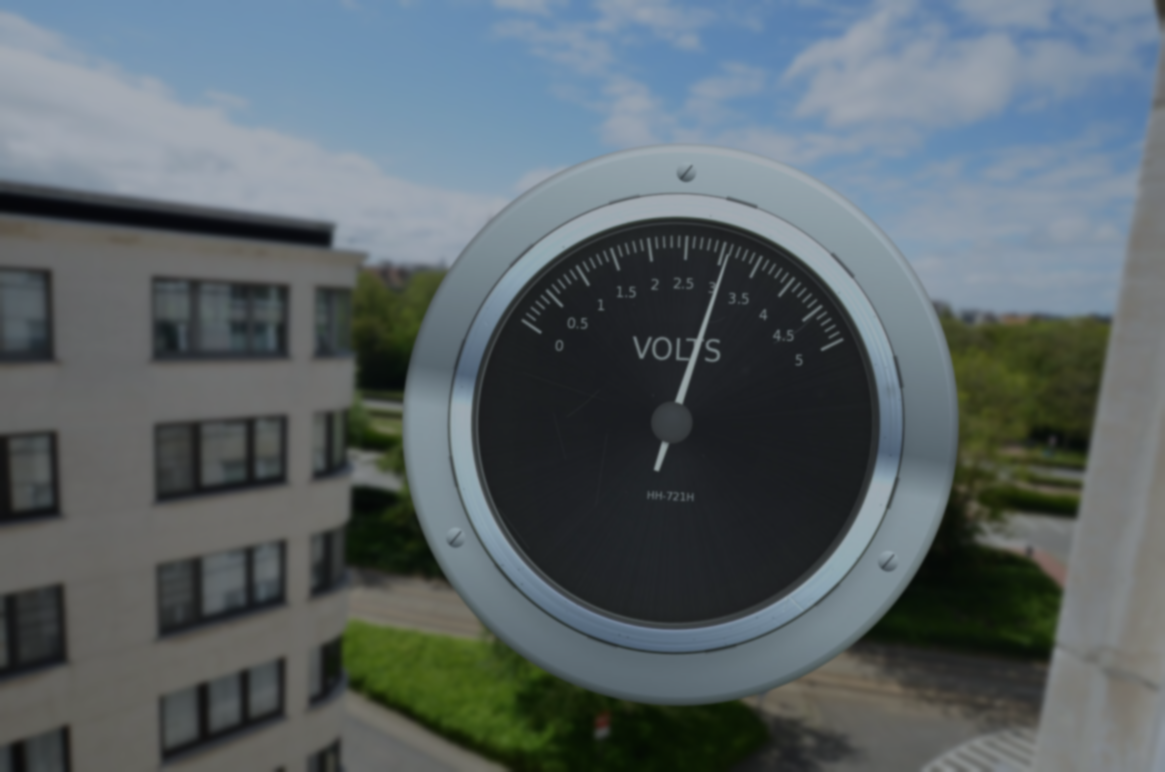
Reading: 3.1 (V)
